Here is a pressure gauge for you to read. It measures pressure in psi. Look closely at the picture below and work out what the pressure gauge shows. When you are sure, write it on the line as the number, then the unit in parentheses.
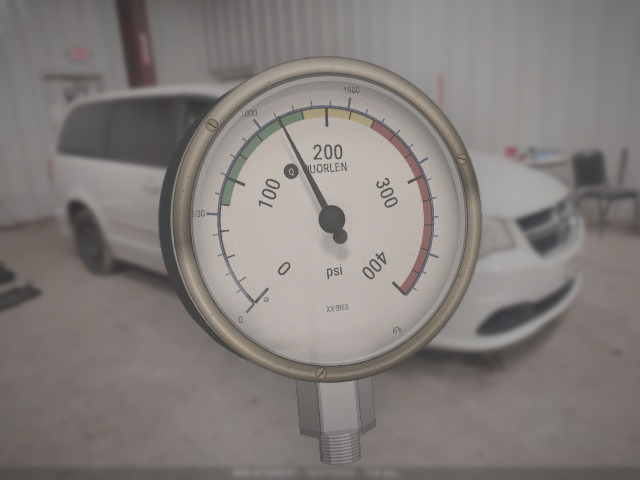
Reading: 160 (psi)
